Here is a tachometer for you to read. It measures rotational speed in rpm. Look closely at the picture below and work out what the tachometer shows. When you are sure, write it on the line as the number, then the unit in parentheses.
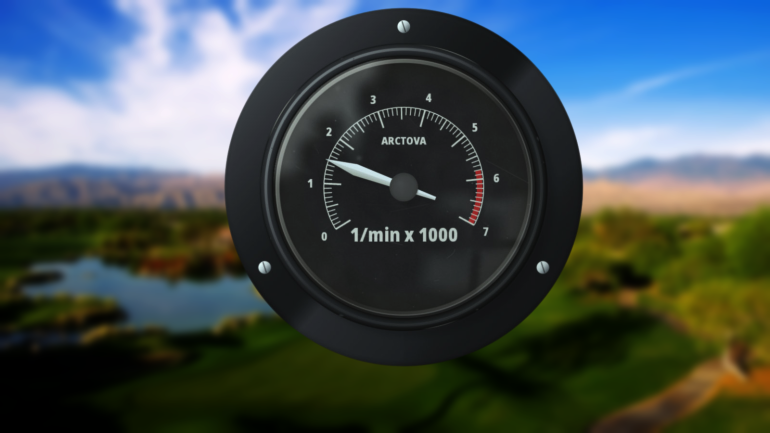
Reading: 1500 (rpm)
